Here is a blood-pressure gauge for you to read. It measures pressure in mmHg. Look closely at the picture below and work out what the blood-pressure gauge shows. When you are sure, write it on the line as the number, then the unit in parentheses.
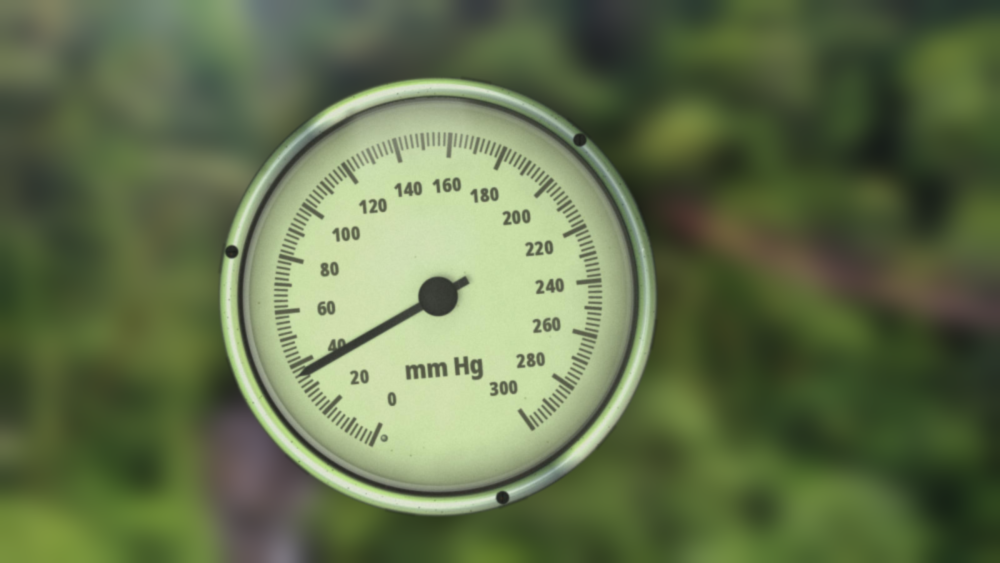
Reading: 36 (mmHg)
